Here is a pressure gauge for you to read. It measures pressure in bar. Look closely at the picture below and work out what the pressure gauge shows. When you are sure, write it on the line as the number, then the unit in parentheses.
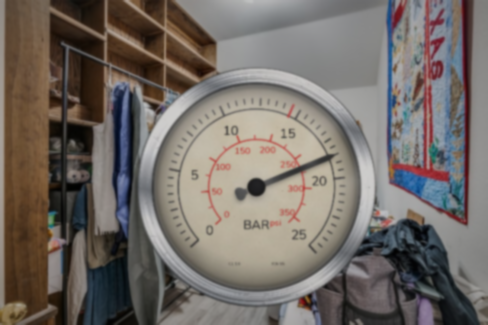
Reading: 18.5 (bar)
